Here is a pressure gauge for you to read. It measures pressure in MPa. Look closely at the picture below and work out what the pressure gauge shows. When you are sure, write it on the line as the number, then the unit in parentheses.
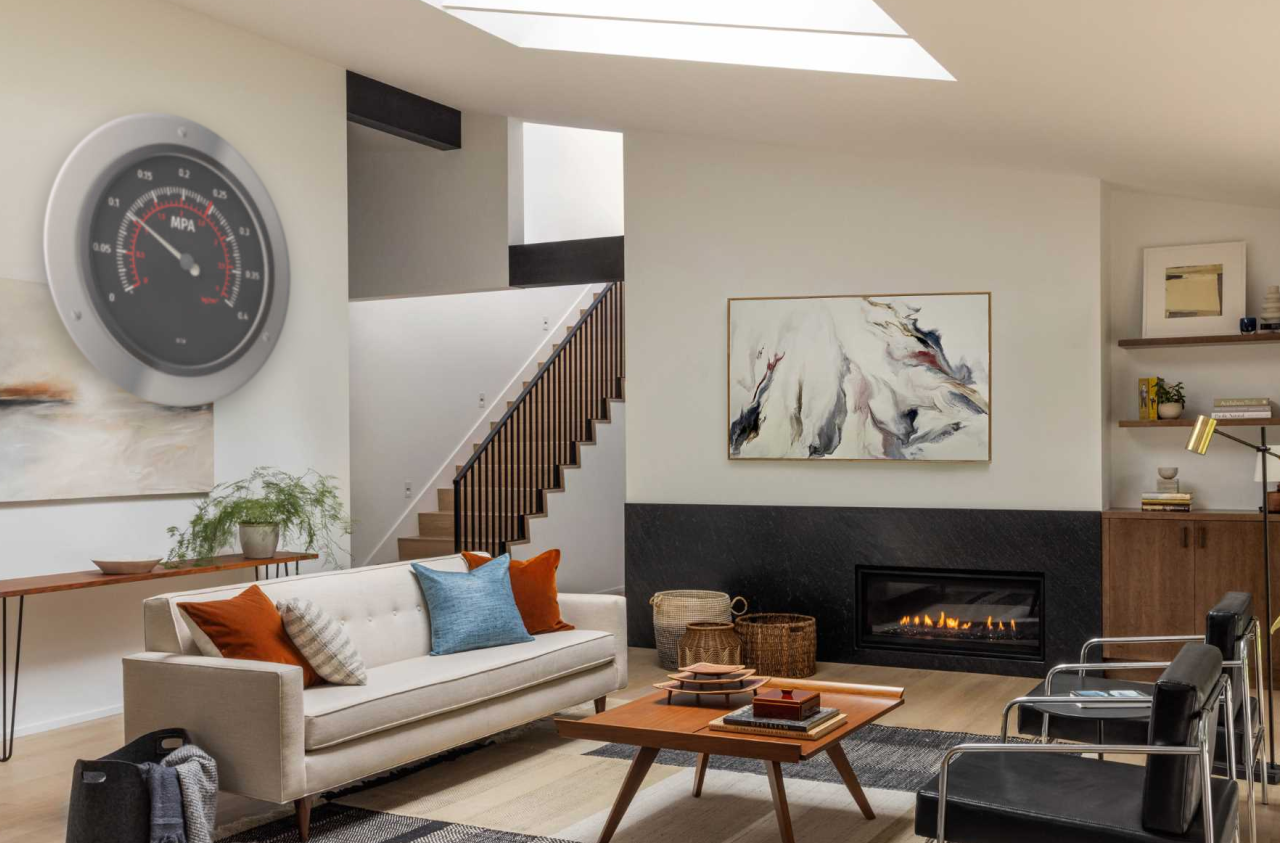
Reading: 0.1 (MPa)
